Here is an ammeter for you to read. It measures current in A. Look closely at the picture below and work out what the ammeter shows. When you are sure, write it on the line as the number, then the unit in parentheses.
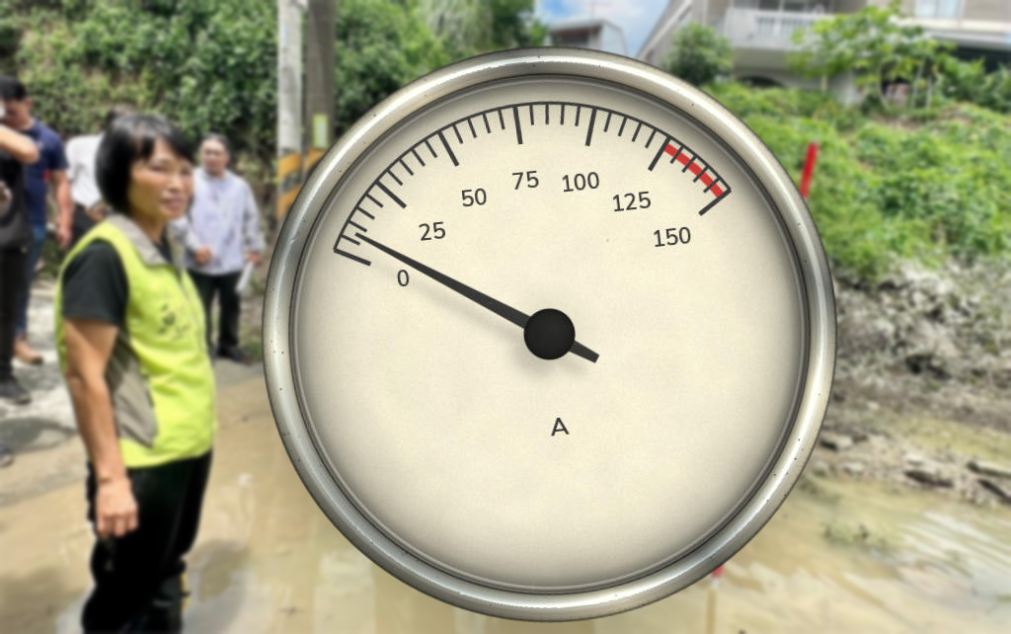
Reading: 7.5 (A)
